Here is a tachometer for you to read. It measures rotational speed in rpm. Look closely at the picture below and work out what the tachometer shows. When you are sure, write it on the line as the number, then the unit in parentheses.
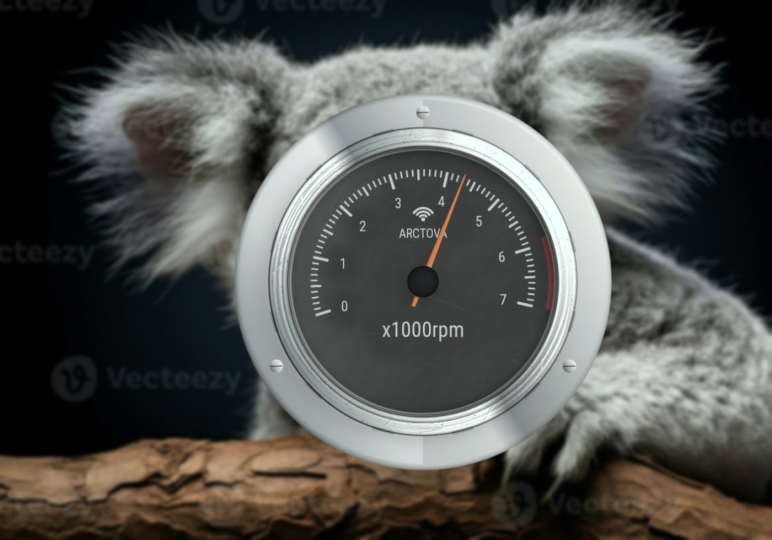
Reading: 4300 (rpm)
